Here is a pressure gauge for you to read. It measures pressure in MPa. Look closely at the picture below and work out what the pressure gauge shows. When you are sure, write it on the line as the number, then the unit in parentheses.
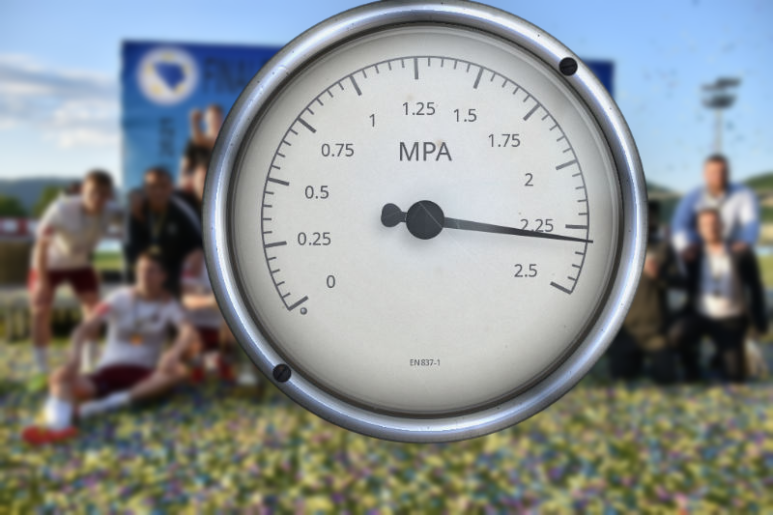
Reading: 2.3 (MPa)
